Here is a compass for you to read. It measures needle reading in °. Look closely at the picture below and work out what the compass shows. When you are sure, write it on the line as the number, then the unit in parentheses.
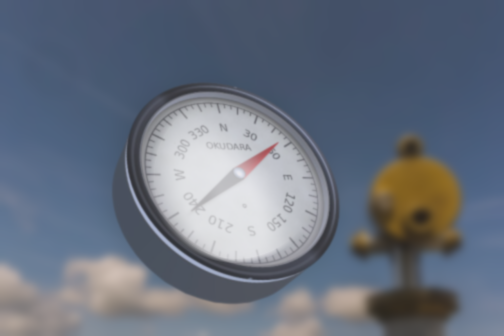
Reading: 55 (°)
